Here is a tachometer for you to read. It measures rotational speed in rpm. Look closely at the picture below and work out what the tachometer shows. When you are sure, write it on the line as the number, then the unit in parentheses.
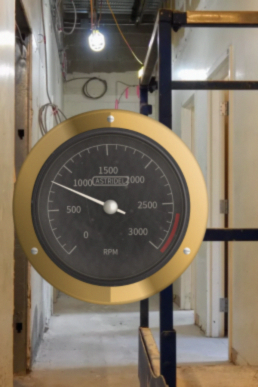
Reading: 800 (rpm)
